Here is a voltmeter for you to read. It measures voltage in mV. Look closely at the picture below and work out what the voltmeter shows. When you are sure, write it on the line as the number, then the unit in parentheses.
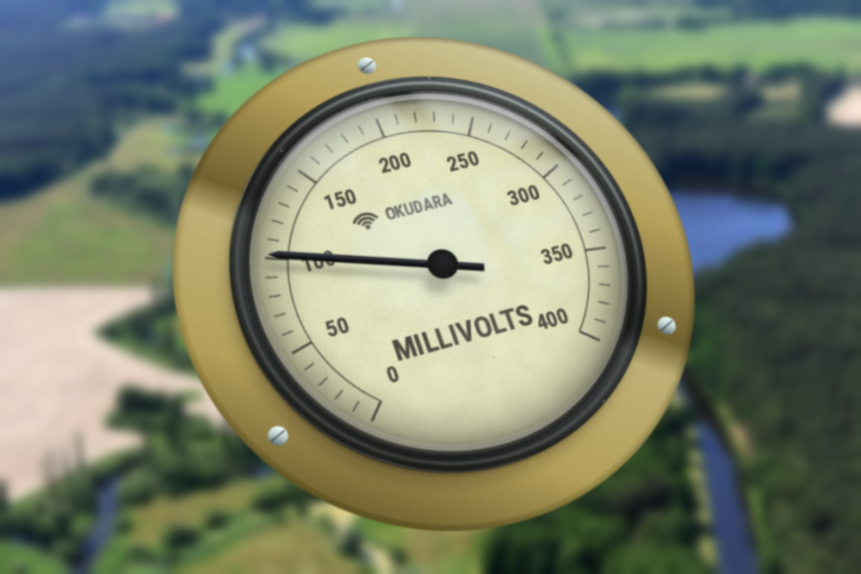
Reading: 100 (mV)
